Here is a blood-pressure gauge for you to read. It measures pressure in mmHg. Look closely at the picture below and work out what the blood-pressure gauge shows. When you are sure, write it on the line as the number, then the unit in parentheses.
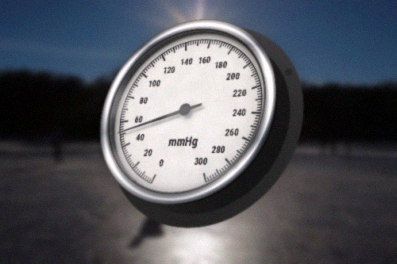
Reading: 50 (mmHg)
